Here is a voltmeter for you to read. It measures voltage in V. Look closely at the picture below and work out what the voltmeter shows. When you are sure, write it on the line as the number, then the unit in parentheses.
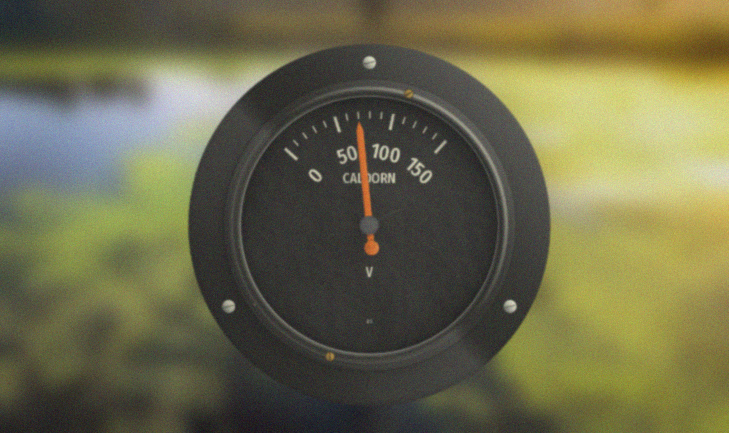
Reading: 70 (V)
